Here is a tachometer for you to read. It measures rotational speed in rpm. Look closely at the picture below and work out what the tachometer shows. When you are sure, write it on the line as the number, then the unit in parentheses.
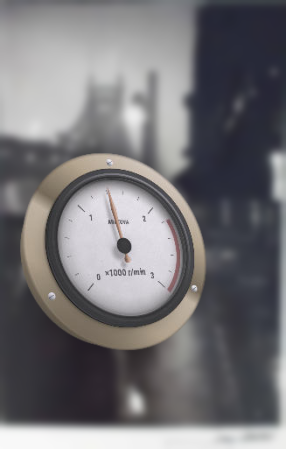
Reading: 1400 (rpm)
